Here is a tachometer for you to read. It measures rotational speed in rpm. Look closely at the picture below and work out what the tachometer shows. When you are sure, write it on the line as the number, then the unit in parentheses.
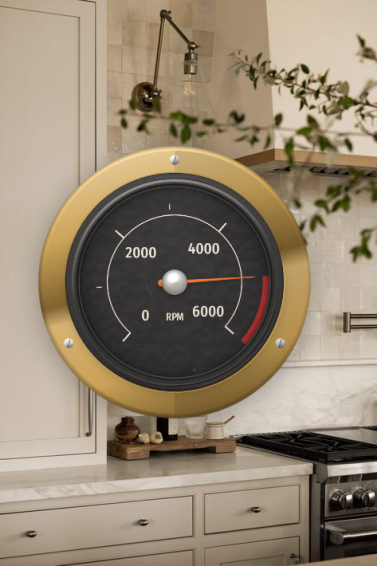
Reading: 5000 (rpm)
